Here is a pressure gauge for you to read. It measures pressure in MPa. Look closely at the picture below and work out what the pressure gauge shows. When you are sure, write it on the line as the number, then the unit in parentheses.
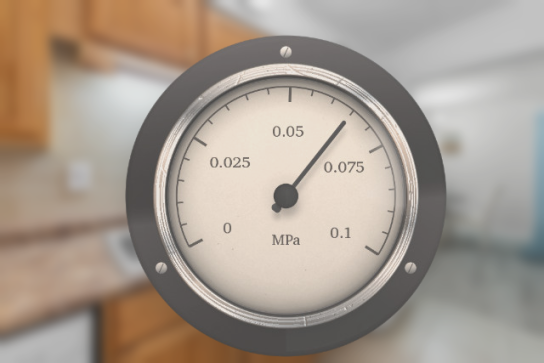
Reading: 0.065 (MPa)
